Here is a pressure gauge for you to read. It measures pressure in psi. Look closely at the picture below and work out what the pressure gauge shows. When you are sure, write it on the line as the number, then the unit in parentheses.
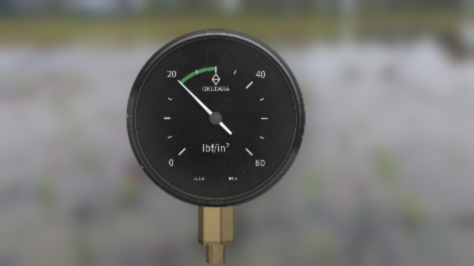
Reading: 20 (psi)
